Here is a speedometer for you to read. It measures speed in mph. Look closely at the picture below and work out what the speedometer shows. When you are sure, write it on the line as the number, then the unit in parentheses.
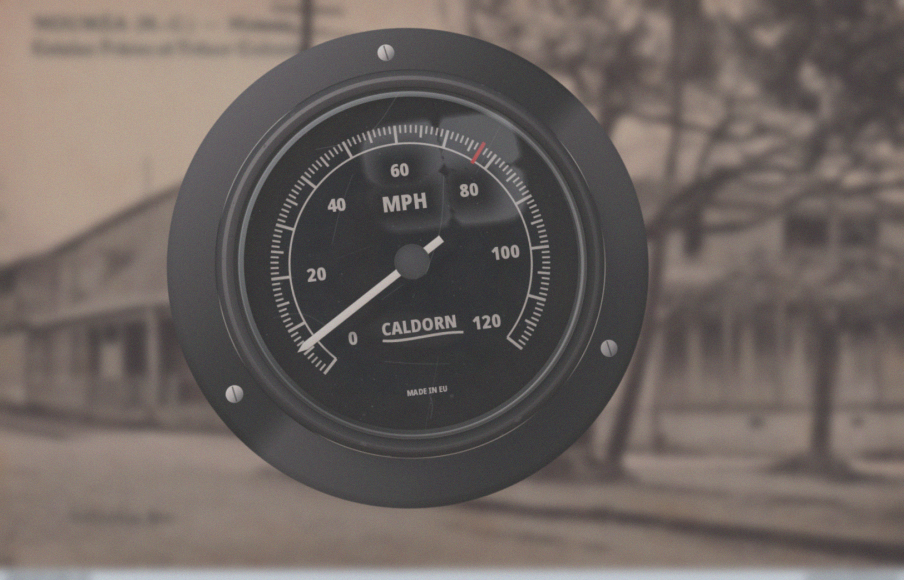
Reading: 6 (mph)
